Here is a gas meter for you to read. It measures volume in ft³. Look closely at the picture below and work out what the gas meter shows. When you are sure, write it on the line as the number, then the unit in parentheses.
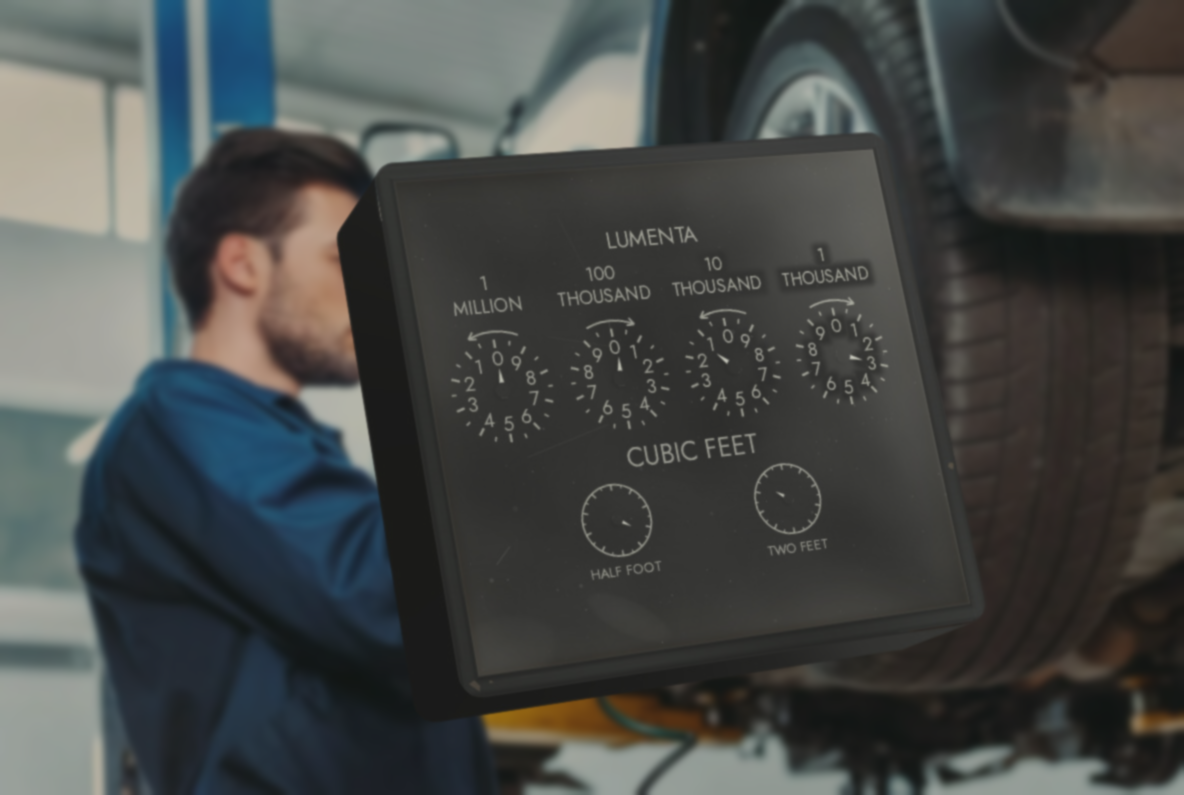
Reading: 1300 (ft³)
